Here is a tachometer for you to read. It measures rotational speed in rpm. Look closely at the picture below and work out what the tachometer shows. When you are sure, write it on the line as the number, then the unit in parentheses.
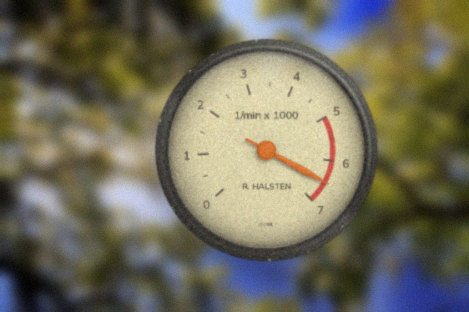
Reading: 6500 (rpm)
